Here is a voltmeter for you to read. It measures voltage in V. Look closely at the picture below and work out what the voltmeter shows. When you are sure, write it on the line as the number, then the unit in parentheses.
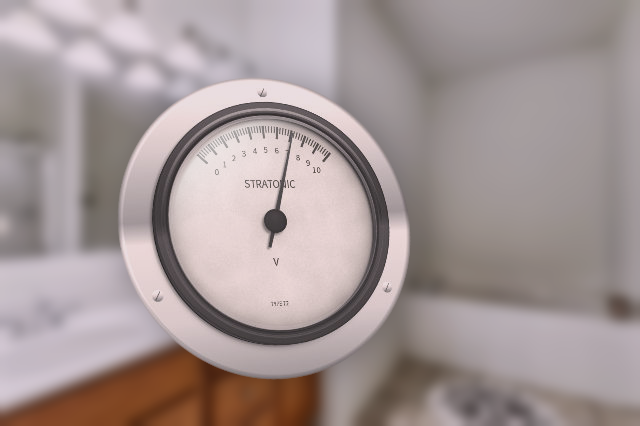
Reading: 7 (V)
